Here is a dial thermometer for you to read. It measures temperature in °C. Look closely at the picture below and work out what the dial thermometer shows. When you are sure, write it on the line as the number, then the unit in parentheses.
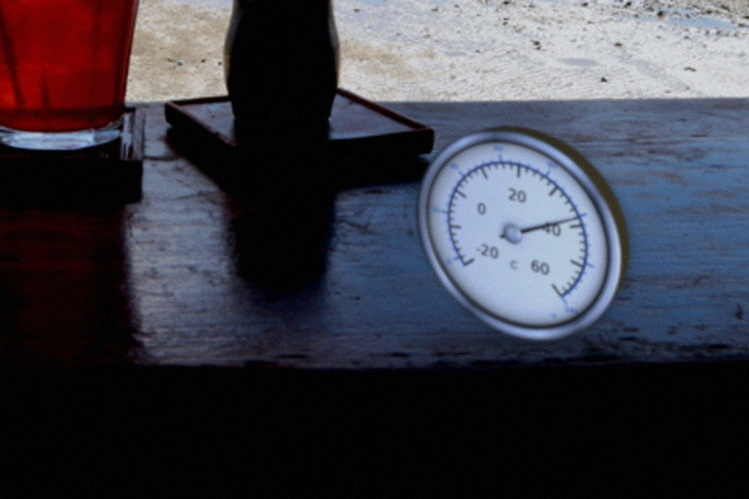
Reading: 38 (°C)
